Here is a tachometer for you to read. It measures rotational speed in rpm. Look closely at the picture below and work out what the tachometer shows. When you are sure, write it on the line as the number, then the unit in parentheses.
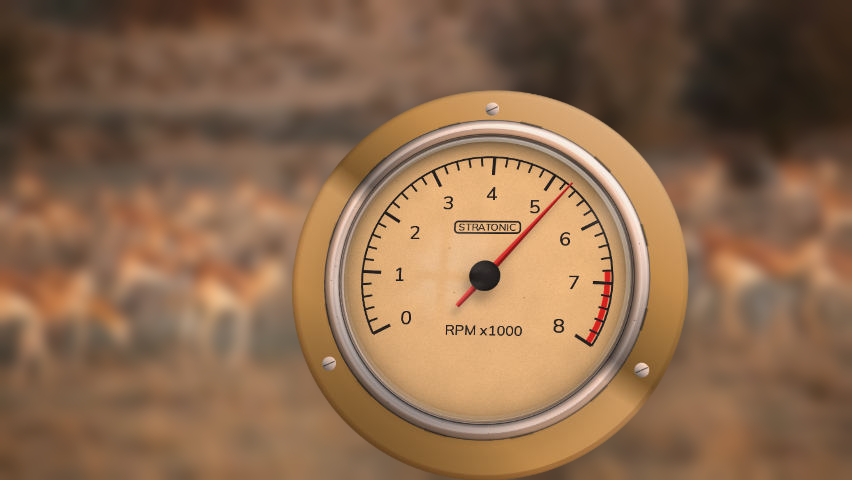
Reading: 5300 (rpm)
